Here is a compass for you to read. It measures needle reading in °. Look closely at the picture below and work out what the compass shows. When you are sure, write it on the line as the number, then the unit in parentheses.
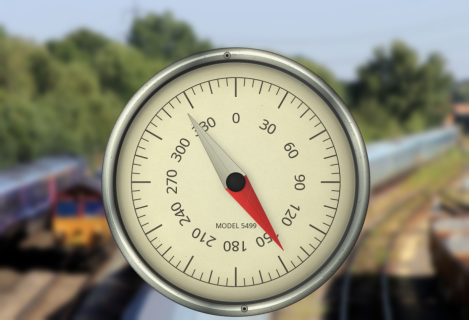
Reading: 145 (°)
